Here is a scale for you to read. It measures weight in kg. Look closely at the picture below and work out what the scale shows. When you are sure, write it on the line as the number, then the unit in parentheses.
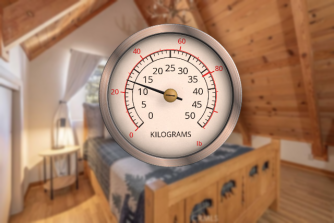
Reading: 12 (kg)
